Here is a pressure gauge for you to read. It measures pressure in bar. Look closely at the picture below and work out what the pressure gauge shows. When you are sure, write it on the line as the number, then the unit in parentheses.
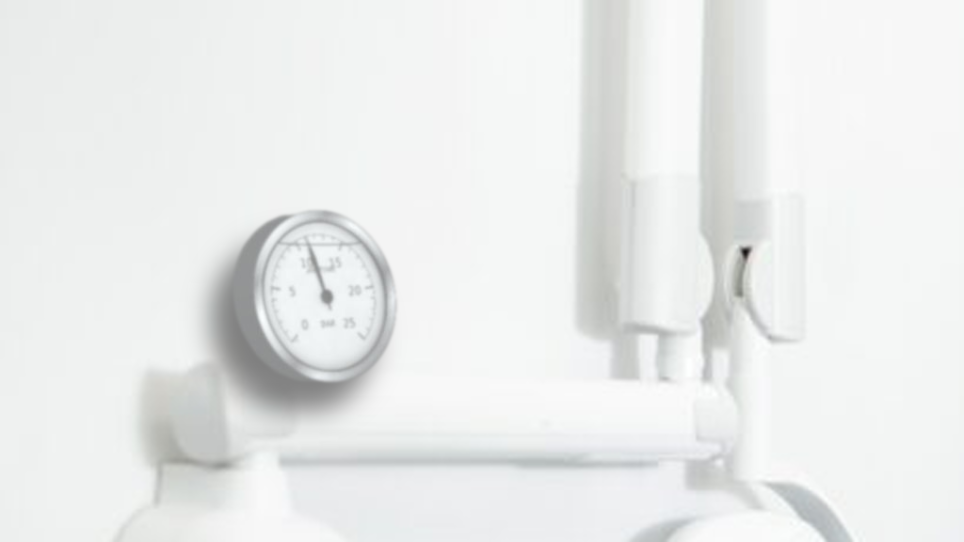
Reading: 11 (bar)
